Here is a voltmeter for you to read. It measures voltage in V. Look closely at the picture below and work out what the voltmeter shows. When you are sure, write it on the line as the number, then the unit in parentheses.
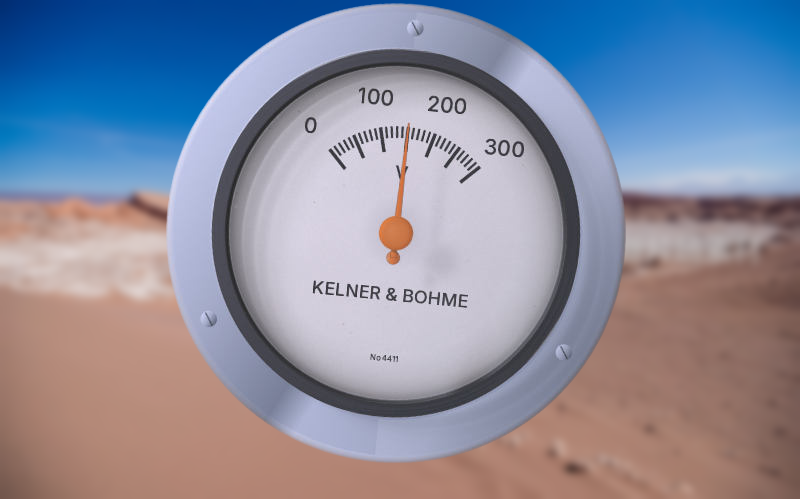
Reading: 150 (V)
